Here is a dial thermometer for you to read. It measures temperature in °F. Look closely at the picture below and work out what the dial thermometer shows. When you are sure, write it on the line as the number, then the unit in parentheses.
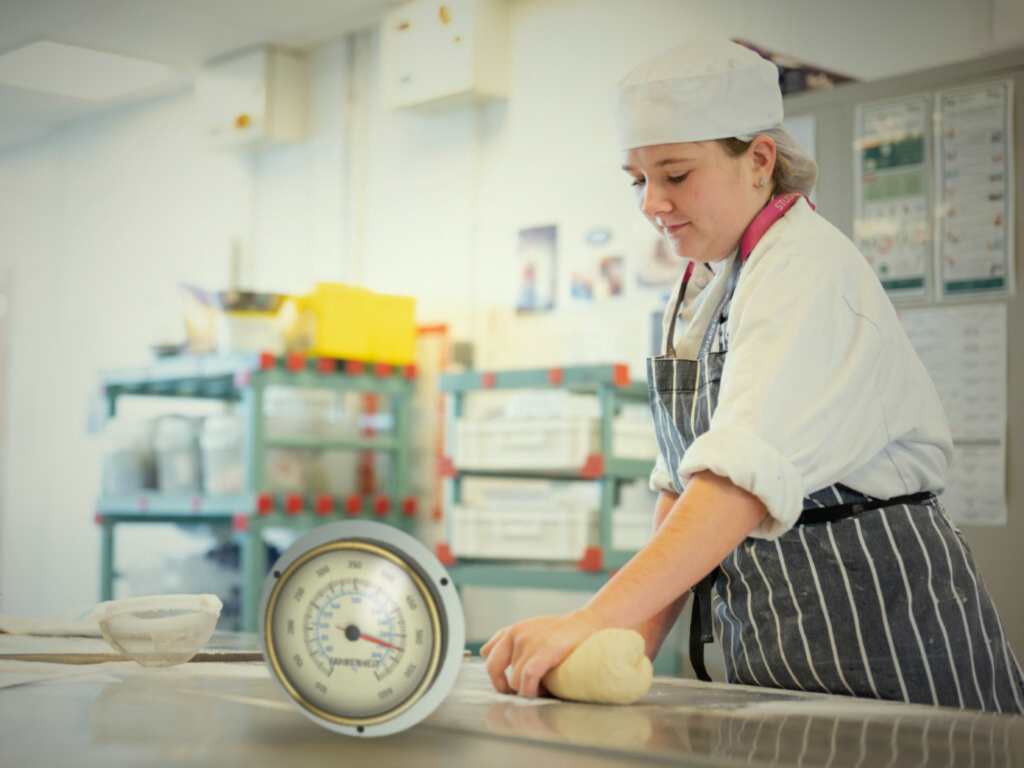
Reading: 525 (°F)
